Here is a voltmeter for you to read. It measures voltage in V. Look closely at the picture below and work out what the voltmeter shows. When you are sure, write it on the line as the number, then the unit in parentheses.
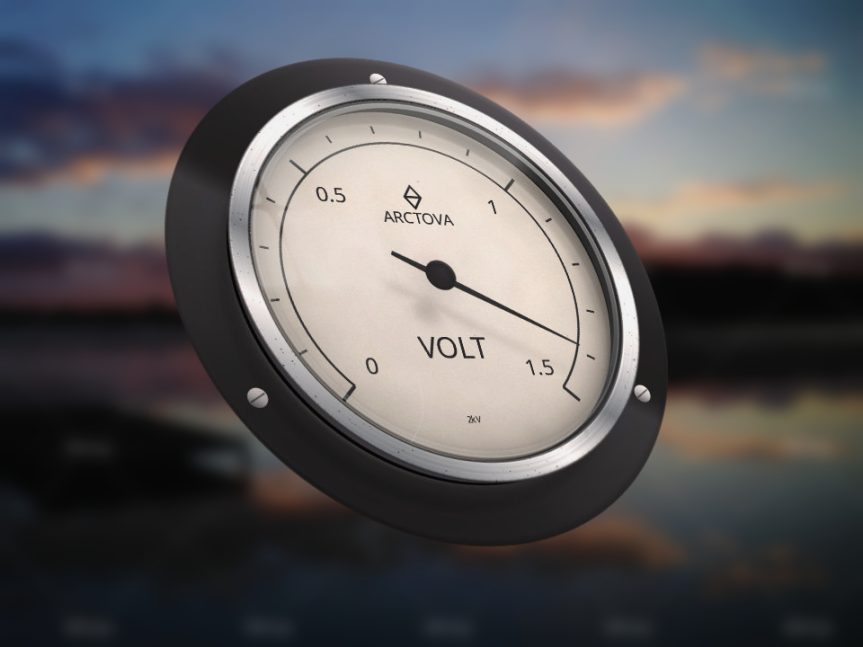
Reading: 1.4 (V)
